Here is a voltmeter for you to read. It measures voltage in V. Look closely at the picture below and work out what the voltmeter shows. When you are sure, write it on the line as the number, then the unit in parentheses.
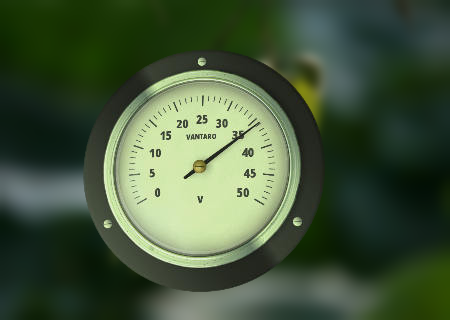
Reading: 36 (V)
